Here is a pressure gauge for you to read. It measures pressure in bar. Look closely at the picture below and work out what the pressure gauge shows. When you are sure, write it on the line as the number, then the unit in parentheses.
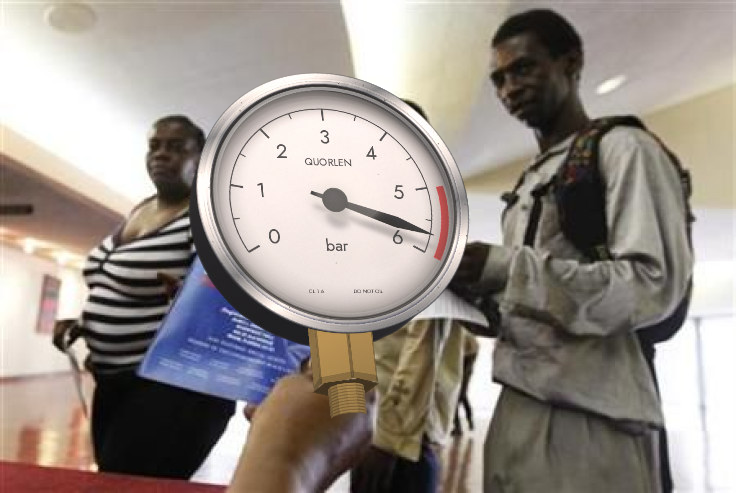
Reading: 5.75 (bar)
